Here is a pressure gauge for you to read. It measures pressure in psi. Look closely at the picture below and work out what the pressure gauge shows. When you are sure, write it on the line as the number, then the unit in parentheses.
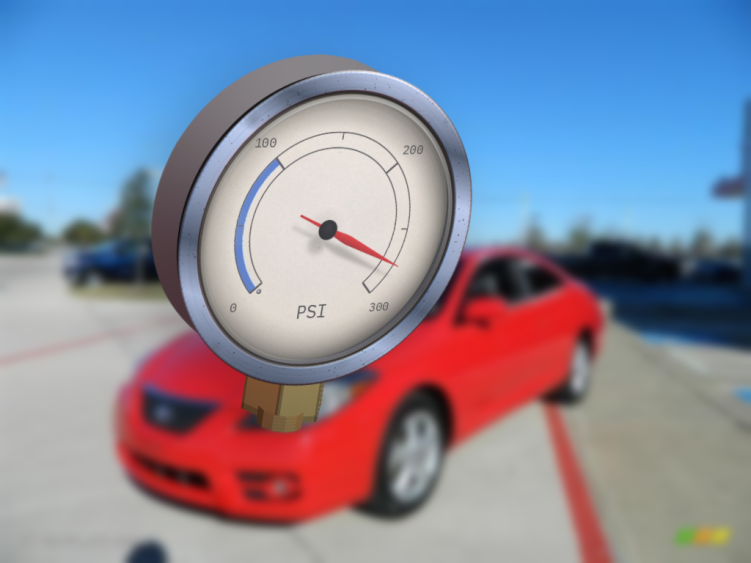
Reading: 275 (psi)
